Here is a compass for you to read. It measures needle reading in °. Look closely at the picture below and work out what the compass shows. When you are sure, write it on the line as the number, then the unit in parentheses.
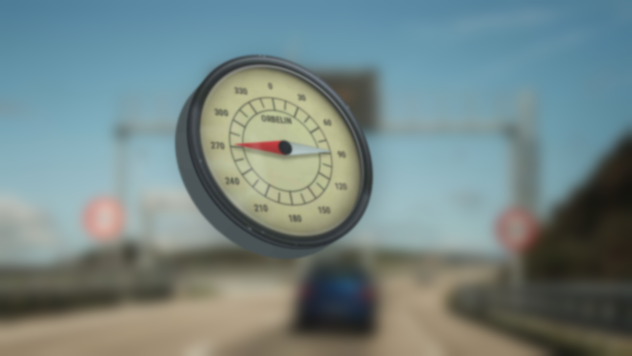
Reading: 270 (°)
